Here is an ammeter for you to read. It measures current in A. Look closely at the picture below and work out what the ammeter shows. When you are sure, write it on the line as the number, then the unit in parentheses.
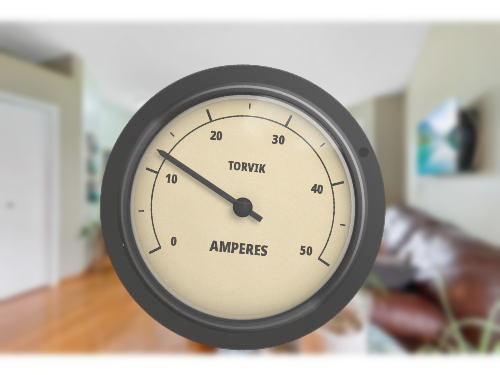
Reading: 12.5 (A)
